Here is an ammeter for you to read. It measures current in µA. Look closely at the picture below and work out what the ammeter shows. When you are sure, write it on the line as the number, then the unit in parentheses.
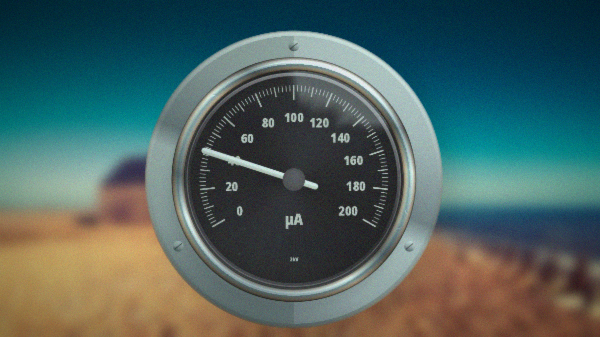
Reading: 40 (µA)
